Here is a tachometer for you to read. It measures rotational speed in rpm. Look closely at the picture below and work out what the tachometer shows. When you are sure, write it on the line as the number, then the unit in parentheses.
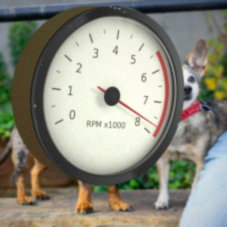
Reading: 7750 (rpm)
